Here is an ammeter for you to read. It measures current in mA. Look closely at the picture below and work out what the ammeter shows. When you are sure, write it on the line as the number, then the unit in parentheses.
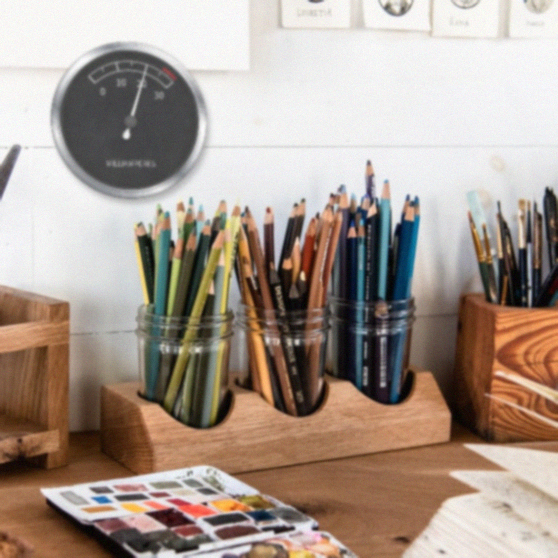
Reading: 20 (mA)
